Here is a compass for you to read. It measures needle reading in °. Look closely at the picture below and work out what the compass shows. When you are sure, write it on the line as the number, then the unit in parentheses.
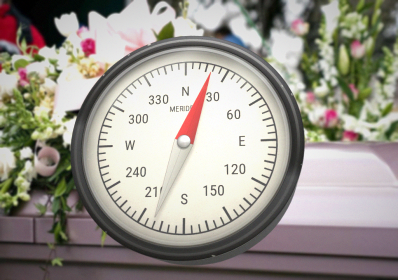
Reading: 20 (°)
